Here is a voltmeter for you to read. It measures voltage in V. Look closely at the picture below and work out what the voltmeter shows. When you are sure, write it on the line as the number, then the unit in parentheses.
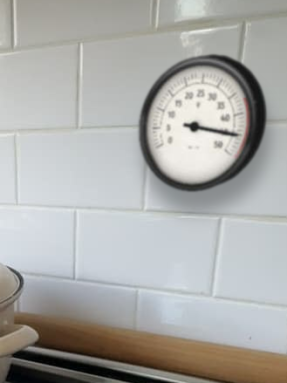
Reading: 45 (V)
